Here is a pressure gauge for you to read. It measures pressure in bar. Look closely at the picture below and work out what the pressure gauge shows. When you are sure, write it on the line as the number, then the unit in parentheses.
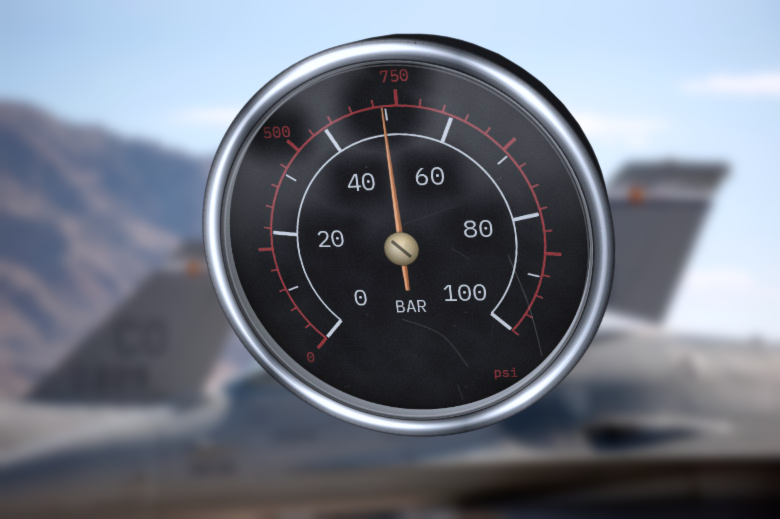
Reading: 50 (bar)
